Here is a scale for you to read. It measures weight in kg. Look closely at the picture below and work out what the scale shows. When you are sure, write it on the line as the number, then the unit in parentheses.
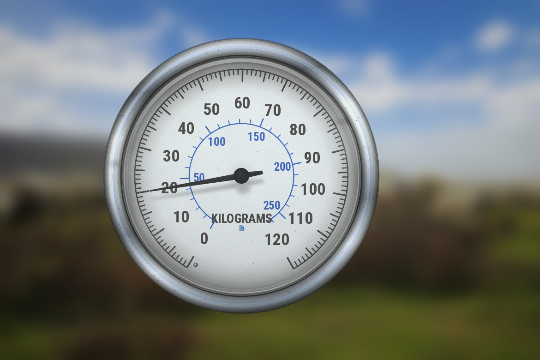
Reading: 20 (kg)
